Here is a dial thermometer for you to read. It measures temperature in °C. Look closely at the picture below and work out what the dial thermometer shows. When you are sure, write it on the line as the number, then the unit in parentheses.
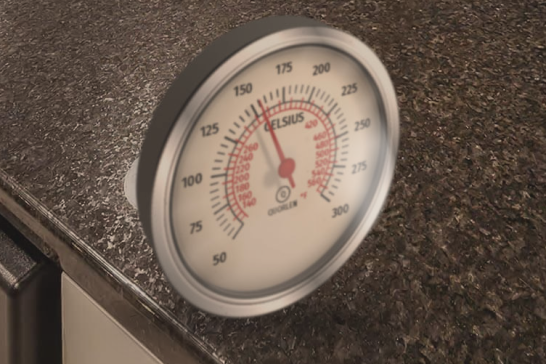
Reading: 155 (°C)
